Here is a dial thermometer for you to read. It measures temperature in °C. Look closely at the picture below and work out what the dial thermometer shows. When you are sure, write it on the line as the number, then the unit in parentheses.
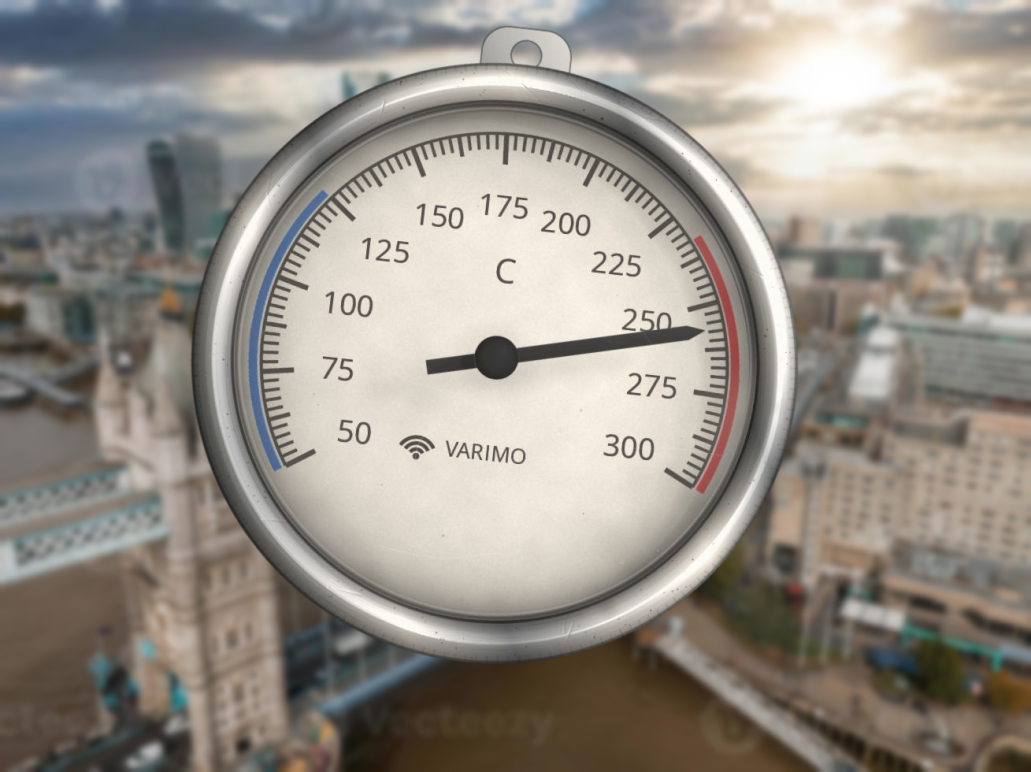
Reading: 257.5 (°C)
